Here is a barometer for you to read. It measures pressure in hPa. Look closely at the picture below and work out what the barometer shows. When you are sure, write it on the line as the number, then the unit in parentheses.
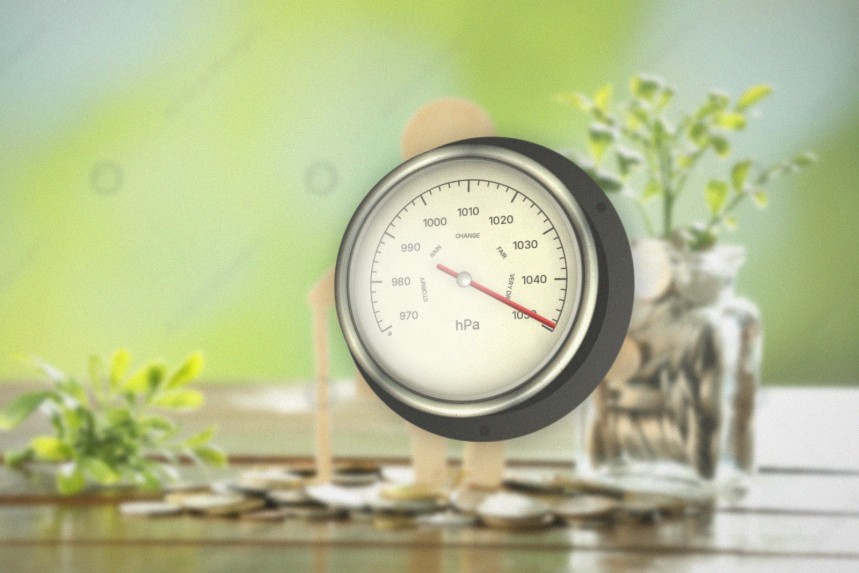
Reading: 1049 (hPa)
